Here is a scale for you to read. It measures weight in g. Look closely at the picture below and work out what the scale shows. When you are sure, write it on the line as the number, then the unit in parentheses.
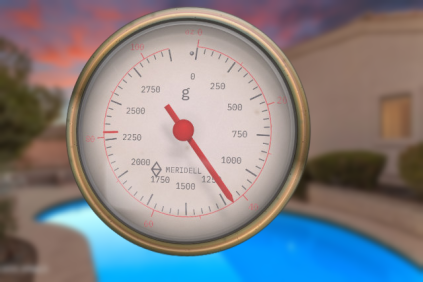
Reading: 1200 (g)
